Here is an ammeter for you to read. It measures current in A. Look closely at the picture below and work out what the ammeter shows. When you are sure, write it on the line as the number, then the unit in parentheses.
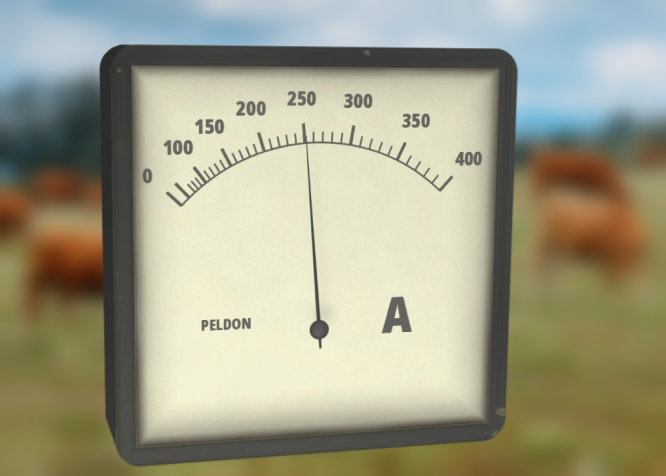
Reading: 250 (A)
